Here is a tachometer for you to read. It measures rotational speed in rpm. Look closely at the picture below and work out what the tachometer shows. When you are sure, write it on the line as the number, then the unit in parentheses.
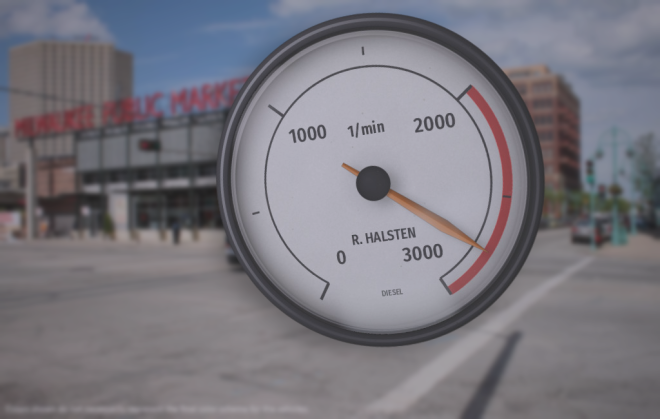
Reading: 2750 (rpm)
